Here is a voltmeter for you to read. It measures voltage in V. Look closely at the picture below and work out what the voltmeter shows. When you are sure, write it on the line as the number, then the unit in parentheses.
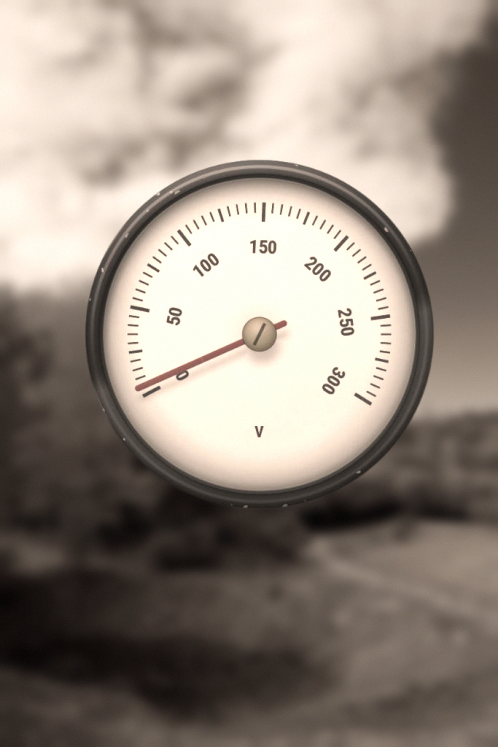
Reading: 5 (V)
